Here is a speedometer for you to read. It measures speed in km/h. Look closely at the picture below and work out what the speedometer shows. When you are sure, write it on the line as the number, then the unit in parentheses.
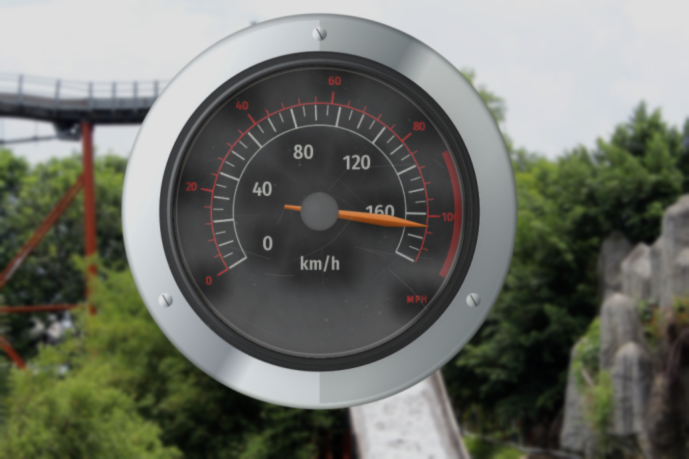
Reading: 165 (km/h)
